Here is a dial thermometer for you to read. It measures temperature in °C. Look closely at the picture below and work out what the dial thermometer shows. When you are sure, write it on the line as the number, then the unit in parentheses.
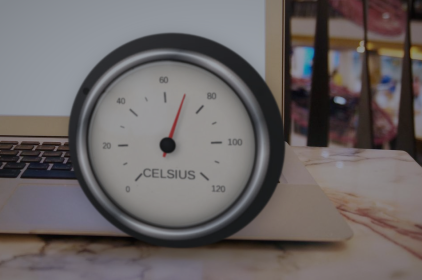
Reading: 70 (°C)
